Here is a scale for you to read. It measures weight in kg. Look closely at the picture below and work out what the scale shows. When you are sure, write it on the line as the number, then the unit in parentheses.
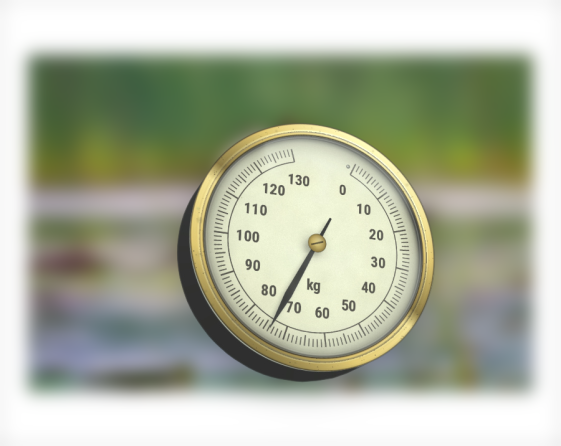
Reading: 74 (kg)
